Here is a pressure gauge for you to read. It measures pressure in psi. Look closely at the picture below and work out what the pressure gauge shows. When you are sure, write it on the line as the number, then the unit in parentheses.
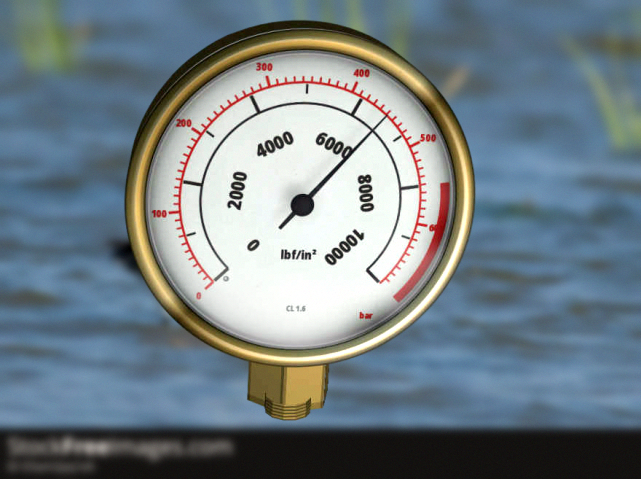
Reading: 6500 (psi)
